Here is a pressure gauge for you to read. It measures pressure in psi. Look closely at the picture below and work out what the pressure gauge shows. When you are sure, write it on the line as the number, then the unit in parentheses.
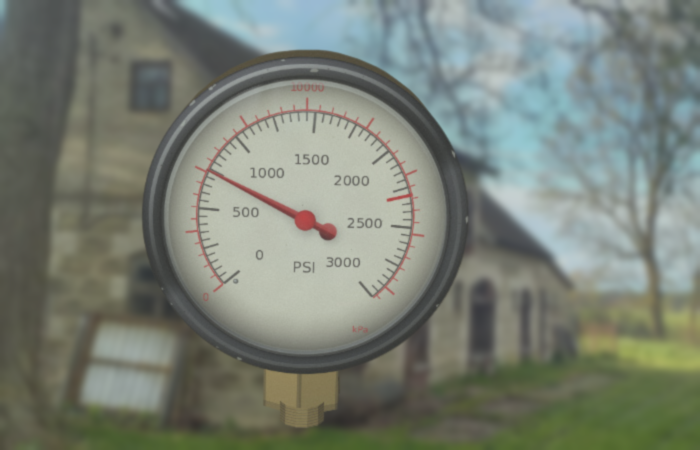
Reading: 750 (psi)
